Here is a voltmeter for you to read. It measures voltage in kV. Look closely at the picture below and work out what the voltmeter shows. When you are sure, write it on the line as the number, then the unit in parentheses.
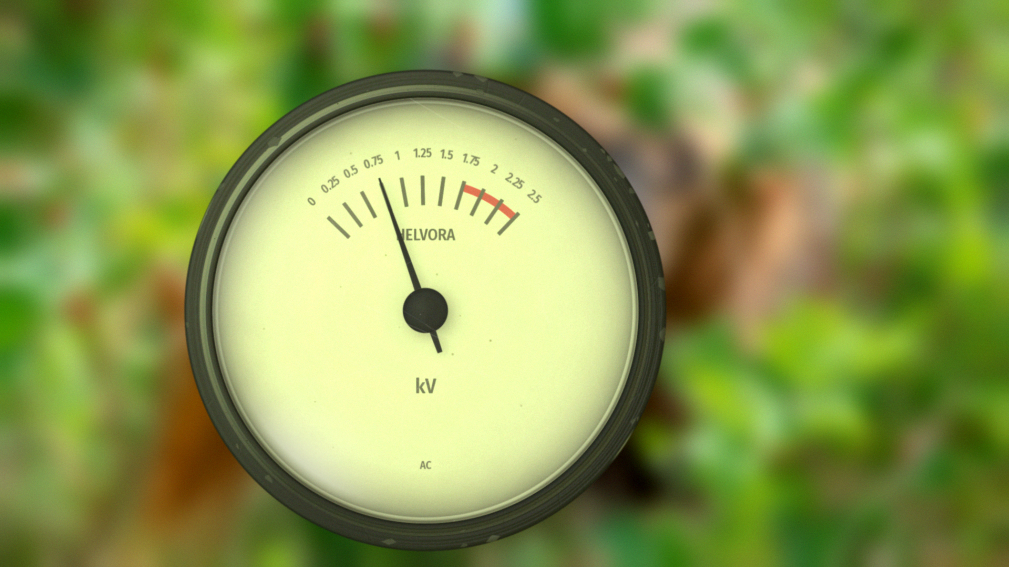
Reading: 0.75 (kV)
